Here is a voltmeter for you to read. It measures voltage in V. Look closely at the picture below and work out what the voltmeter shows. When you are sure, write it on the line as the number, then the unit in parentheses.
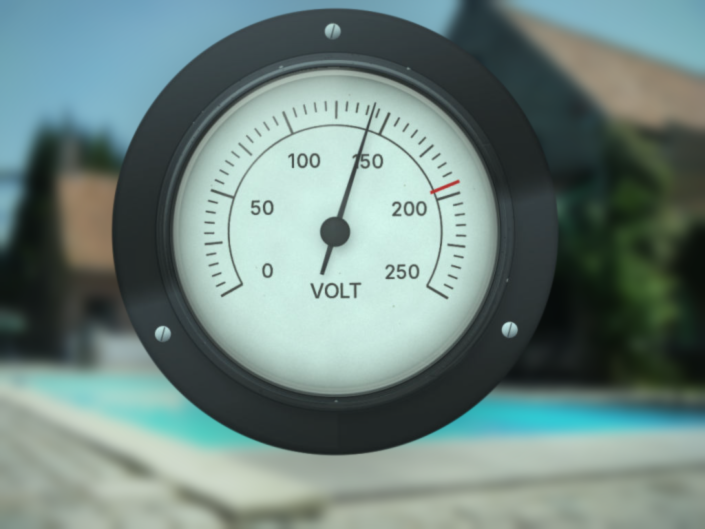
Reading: 142.5 (V)
